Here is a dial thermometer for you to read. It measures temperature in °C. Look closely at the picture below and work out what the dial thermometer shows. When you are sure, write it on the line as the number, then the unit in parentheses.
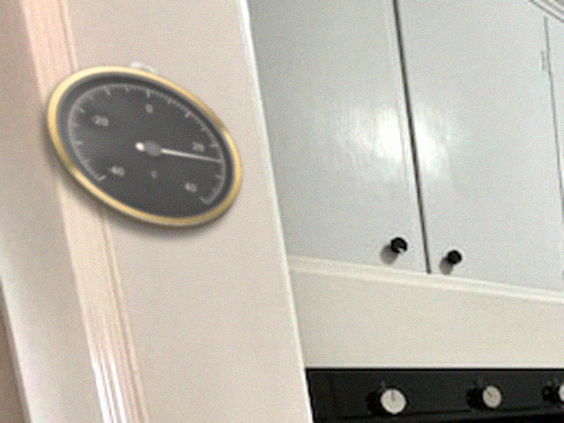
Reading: 25 (°C)
